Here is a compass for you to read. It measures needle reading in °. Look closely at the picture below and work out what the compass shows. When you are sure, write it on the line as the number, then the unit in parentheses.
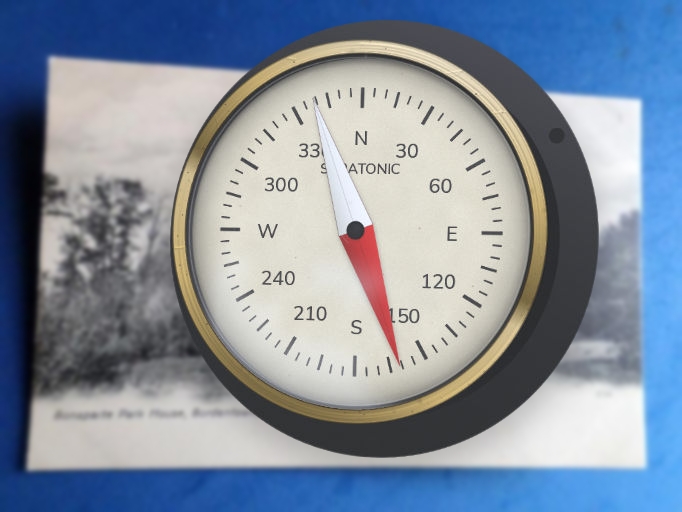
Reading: 160 (°)
